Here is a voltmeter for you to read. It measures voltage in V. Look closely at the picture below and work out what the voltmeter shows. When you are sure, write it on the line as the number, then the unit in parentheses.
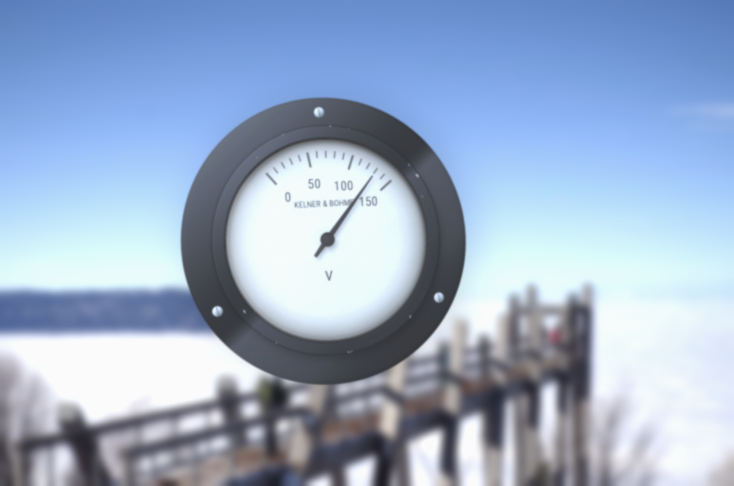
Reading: 130 (V)
